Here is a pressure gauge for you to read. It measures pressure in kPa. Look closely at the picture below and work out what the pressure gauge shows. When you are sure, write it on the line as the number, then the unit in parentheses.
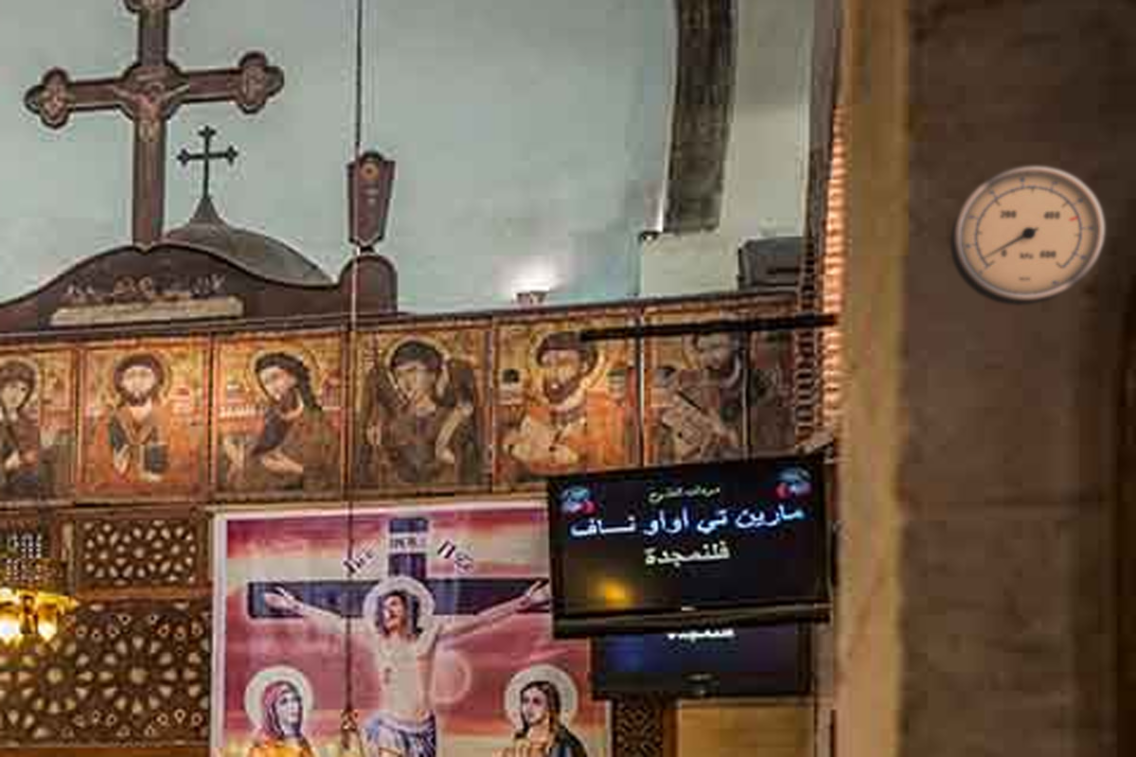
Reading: 25 (kPa)
